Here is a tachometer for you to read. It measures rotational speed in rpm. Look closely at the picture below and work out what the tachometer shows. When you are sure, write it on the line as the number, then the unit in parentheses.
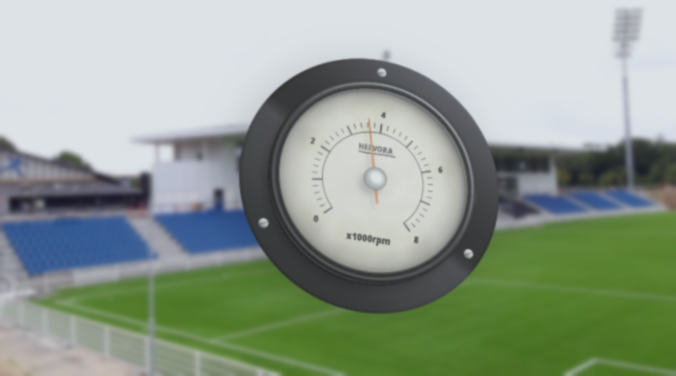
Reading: 3600 (rpm)
